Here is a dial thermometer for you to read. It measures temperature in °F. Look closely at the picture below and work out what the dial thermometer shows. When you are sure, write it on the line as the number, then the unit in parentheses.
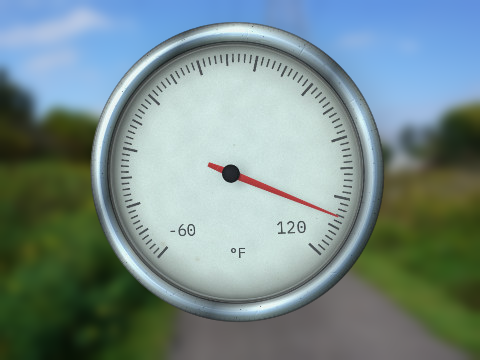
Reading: 106 (°F)
